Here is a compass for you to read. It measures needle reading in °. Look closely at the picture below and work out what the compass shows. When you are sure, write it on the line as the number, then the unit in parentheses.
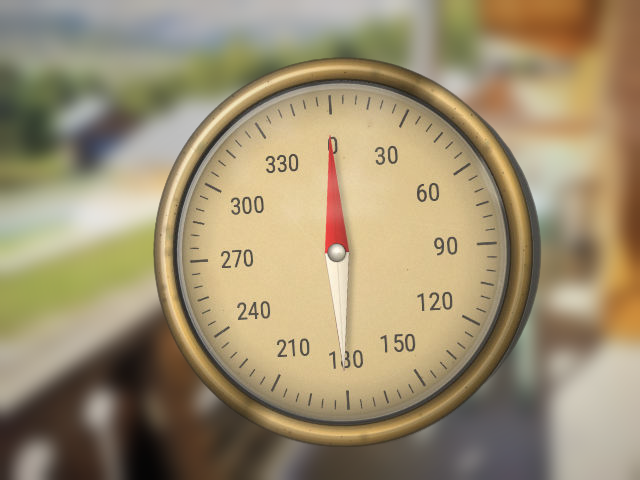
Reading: 0 (°)
